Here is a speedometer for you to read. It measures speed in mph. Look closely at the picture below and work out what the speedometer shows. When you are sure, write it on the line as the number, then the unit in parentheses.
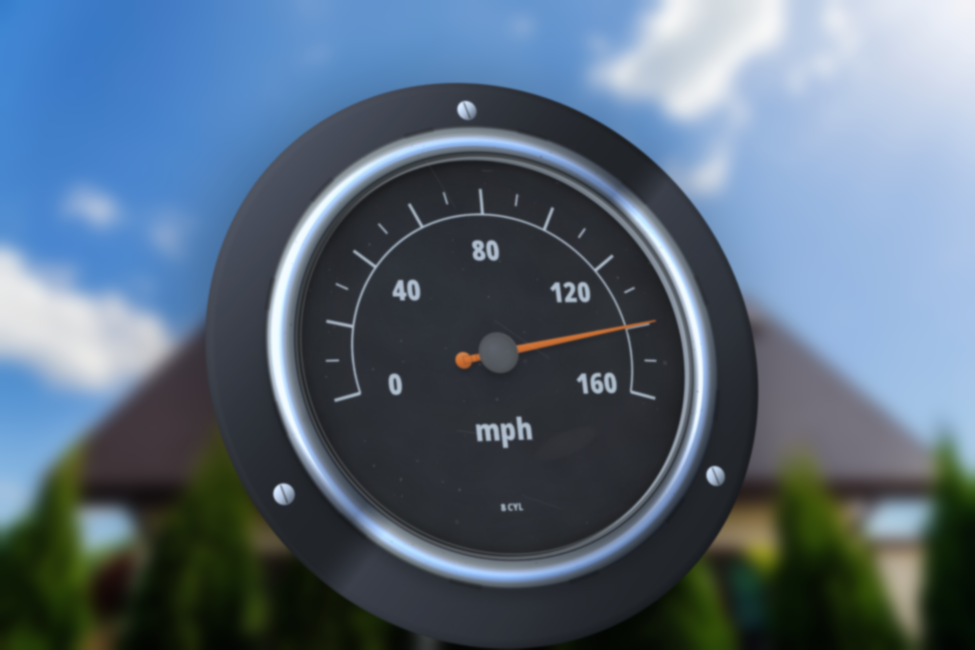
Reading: 140 (mph)
